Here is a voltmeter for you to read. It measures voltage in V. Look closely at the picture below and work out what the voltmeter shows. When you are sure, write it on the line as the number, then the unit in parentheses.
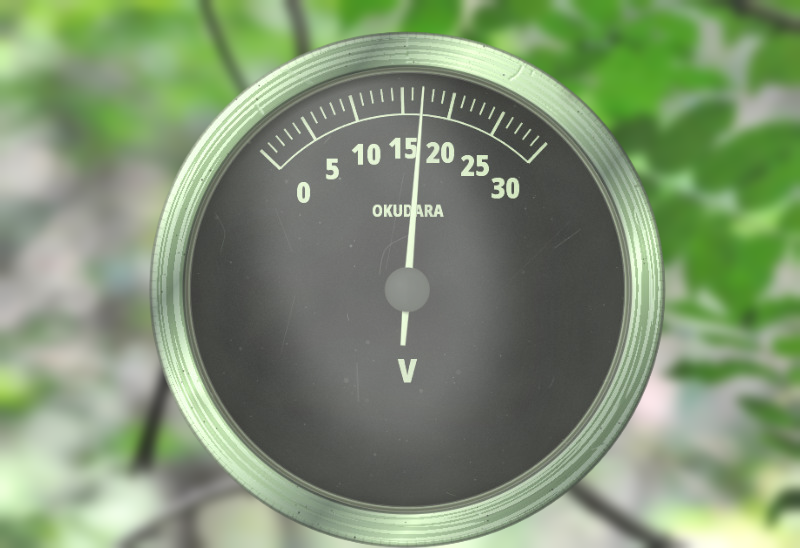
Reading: 17 (V)
